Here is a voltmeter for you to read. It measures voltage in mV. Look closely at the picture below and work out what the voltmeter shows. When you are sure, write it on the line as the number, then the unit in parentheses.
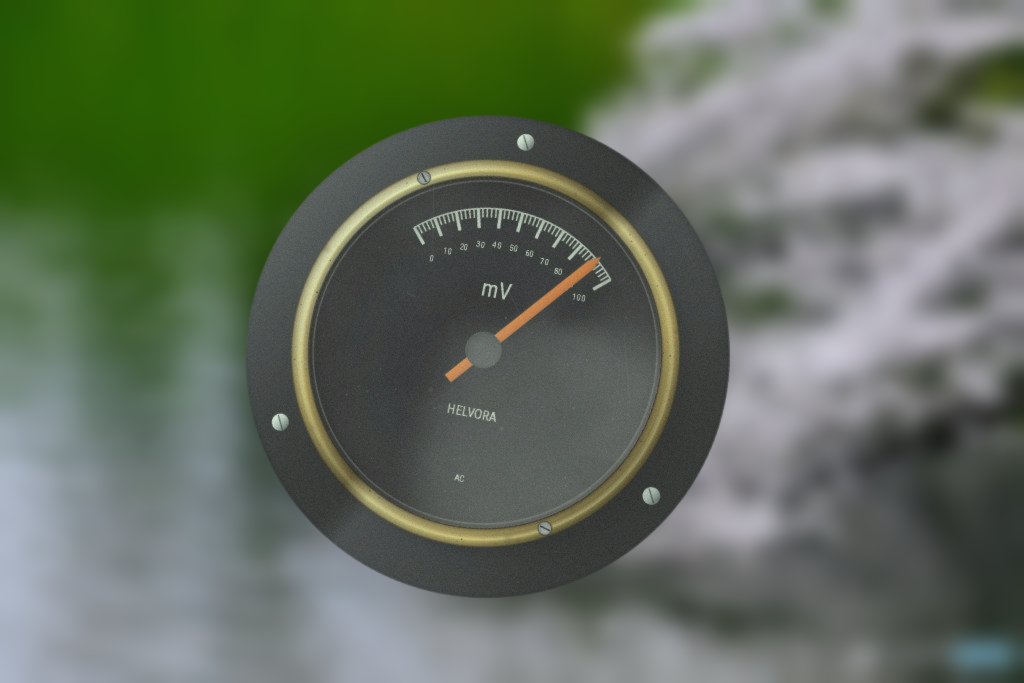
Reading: 90 (mV)
